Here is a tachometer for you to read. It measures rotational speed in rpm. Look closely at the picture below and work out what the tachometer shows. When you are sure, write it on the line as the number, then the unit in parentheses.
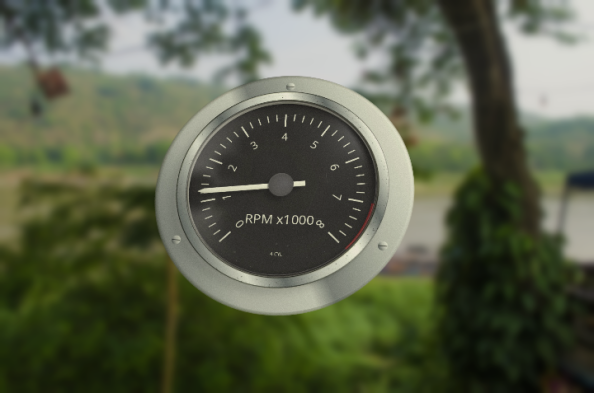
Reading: 1200 (rpm)
